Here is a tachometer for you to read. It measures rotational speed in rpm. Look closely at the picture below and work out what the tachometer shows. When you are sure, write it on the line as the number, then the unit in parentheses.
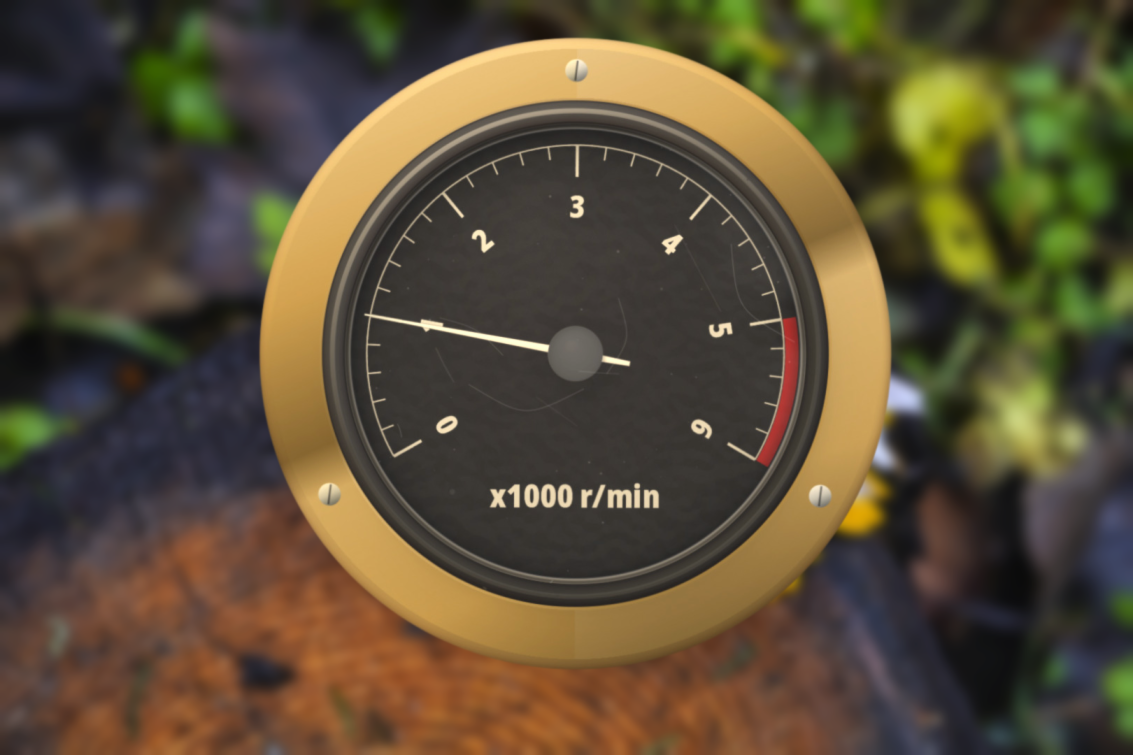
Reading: 1000 (rpm)
